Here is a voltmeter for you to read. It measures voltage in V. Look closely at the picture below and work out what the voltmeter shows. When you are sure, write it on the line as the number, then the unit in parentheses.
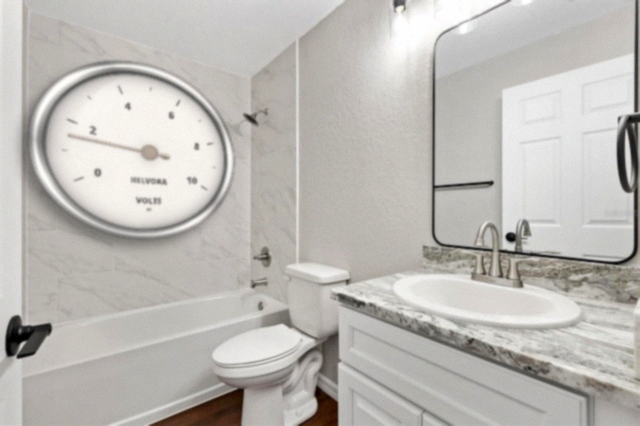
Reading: 1.5 (V)
